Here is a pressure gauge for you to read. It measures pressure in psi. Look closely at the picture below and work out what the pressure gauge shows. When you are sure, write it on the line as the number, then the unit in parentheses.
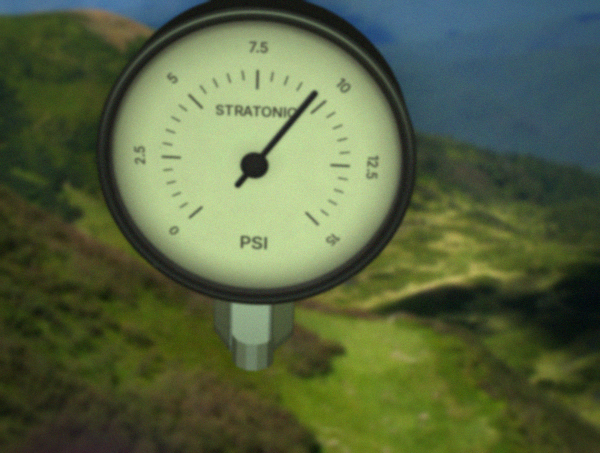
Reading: 9.5 (psi)
